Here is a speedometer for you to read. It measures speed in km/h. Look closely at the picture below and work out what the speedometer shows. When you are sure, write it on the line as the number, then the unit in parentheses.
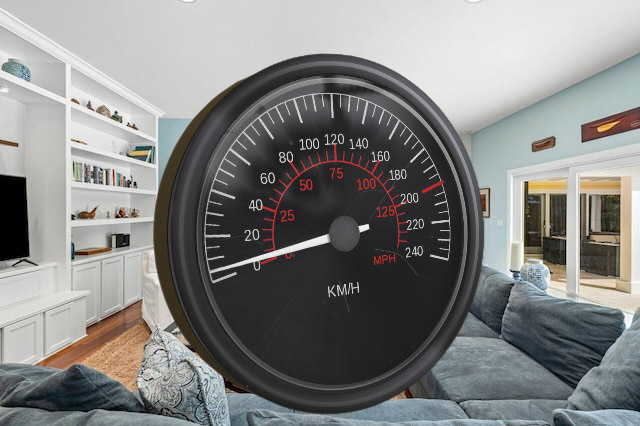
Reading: 5 (km/h)
